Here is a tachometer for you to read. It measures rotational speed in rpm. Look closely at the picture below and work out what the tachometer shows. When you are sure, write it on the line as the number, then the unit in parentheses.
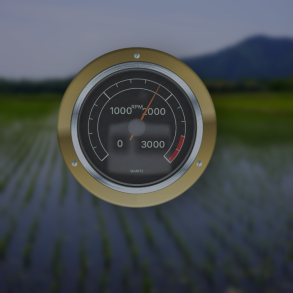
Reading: 1800 (rpm)
